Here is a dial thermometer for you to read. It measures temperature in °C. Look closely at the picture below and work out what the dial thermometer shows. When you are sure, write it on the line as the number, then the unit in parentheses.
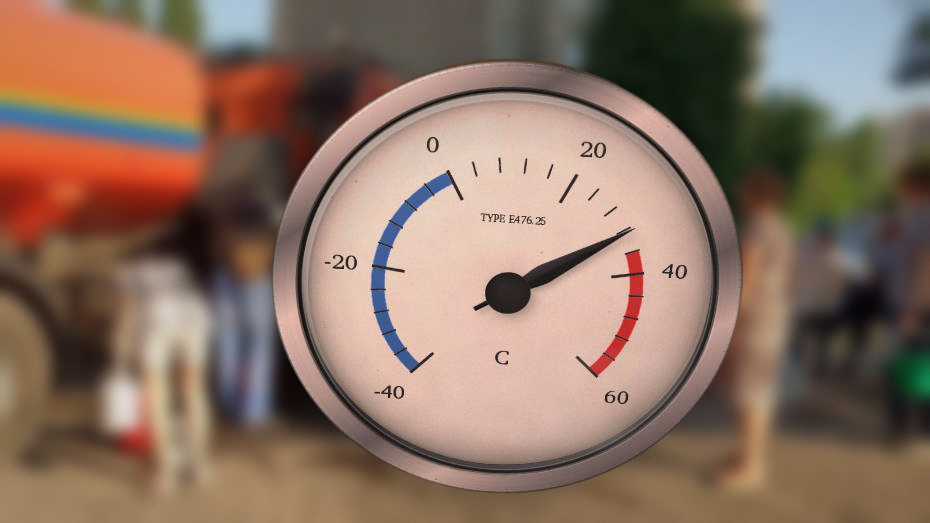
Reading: 32 (°C)
